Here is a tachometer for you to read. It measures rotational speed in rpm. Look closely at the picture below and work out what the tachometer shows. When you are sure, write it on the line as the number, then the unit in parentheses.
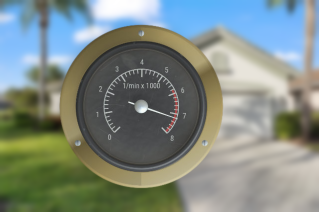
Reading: 7200 (rpm)
